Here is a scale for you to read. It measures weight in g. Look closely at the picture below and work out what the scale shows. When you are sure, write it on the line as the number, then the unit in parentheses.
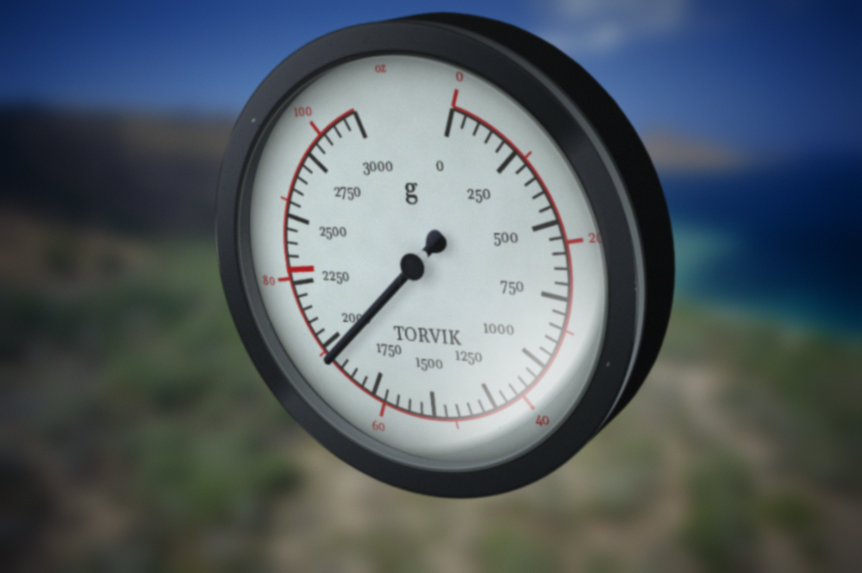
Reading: 1950 (g)
